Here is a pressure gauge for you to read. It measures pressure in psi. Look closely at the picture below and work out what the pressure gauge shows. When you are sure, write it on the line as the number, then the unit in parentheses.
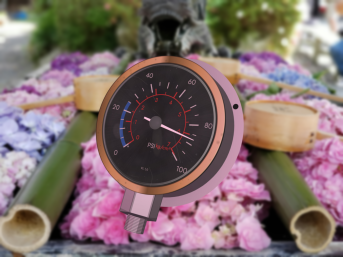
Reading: 87.5 (psi)
